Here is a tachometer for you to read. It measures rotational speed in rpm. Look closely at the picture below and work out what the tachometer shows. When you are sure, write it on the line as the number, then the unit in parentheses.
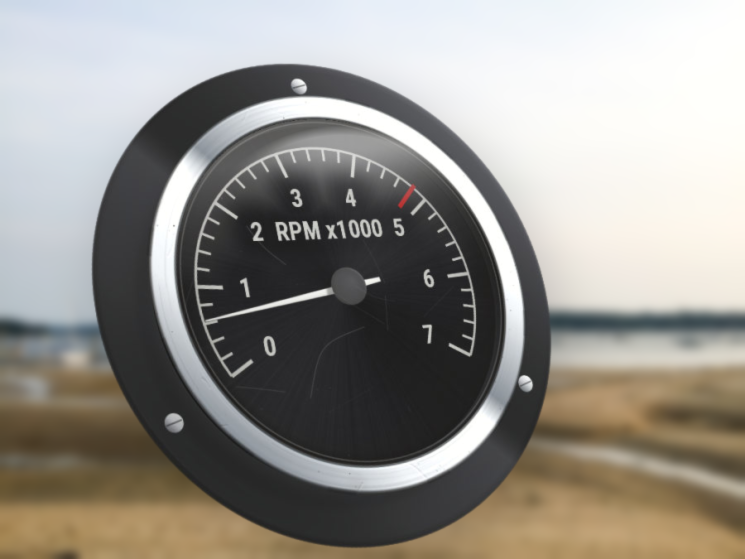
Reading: 600 (rpm)
